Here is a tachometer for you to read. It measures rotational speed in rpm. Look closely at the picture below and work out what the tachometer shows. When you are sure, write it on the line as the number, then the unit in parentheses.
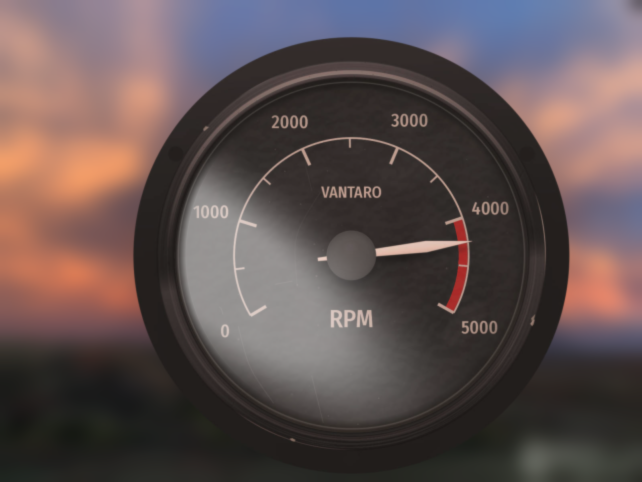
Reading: 4250 (rpm)
